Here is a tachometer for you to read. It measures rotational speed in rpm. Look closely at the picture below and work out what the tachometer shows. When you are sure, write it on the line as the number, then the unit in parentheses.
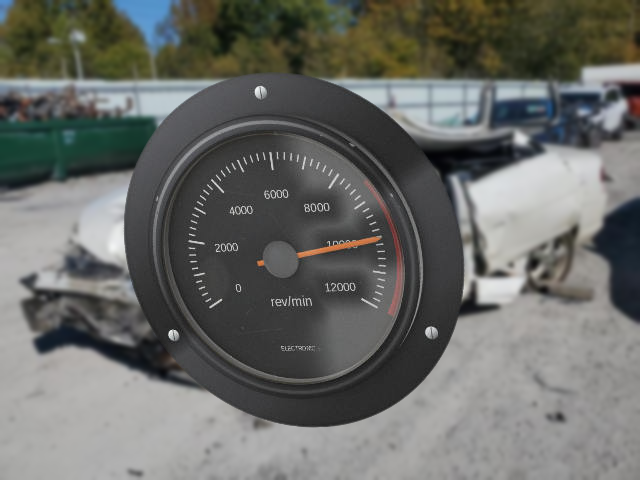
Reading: 10000 (rpm)
